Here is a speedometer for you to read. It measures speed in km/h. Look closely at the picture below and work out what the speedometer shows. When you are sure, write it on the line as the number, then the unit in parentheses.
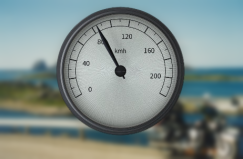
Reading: 85 (km/h)
